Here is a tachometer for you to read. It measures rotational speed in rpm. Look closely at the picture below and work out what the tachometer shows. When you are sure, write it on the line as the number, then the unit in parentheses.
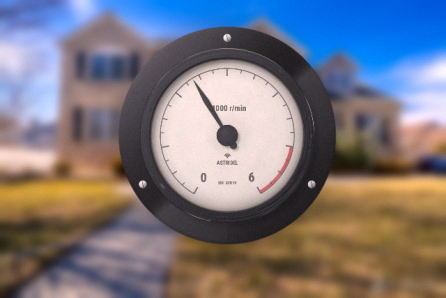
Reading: 2375 (rpm)
